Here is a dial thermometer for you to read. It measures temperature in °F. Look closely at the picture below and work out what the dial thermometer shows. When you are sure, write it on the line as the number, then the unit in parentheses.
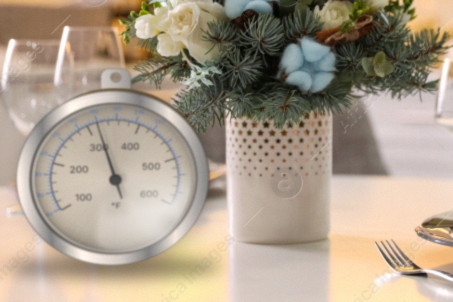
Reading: 320 (°F)
